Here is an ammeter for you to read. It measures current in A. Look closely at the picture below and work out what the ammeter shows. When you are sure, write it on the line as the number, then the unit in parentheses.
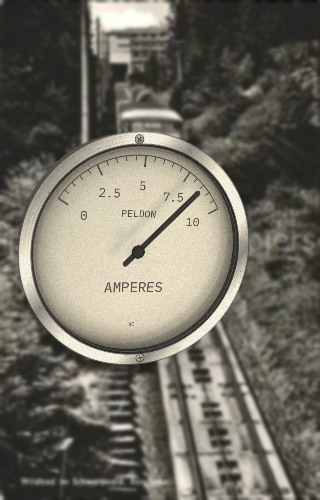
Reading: 8.5 (A)
